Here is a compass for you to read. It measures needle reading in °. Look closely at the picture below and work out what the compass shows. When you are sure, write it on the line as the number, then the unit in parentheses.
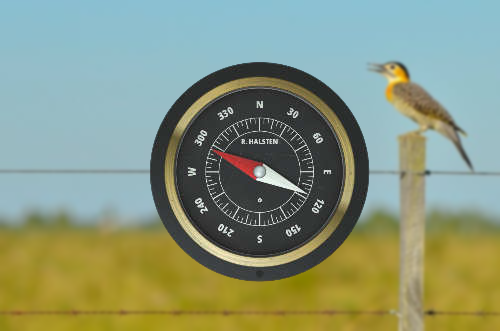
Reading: 295 (°)
